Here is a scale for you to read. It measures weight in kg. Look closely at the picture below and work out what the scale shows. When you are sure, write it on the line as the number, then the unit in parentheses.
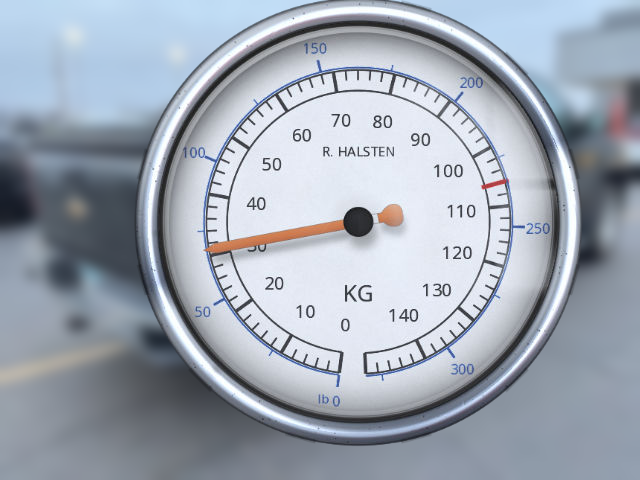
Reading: 31 (kg)
